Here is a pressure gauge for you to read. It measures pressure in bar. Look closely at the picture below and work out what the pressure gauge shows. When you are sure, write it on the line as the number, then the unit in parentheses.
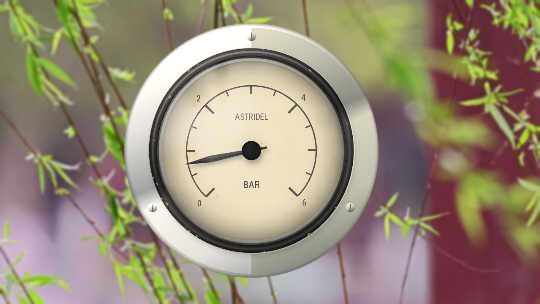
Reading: 0.75 (bar)
